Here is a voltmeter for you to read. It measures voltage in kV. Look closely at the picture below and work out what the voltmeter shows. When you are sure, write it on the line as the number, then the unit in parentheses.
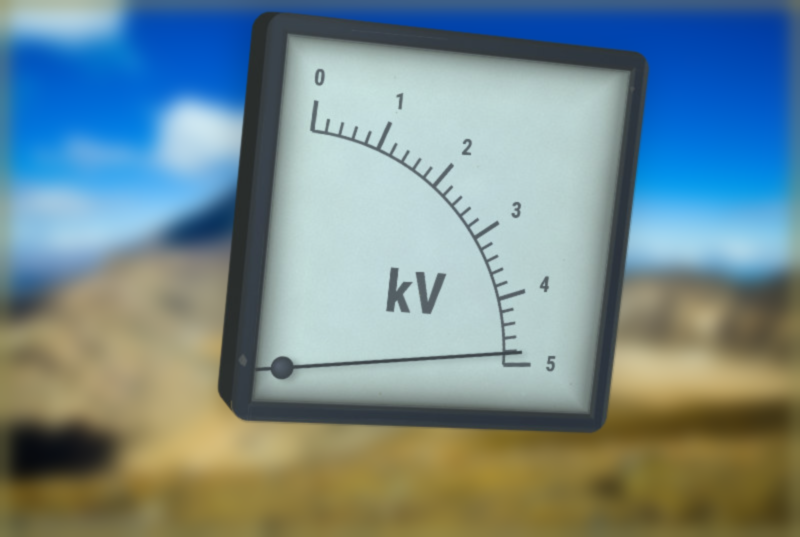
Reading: 4.8 (kV)
